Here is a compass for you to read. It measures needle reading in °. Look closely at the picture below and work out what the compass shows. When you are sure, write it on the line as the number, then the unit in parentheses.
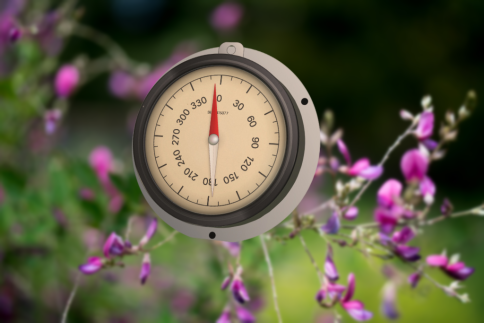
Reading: 355 (°)
